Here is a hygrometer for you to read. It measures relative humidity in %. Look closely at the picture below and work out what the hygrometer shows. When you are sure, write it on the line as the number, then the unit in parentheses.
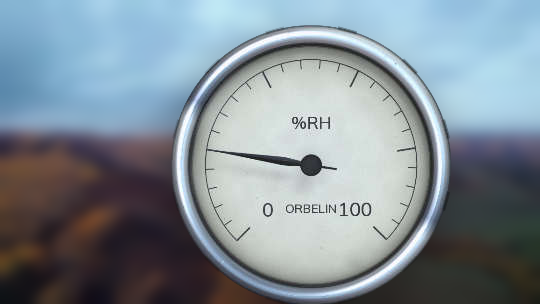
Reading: 20 (%)
